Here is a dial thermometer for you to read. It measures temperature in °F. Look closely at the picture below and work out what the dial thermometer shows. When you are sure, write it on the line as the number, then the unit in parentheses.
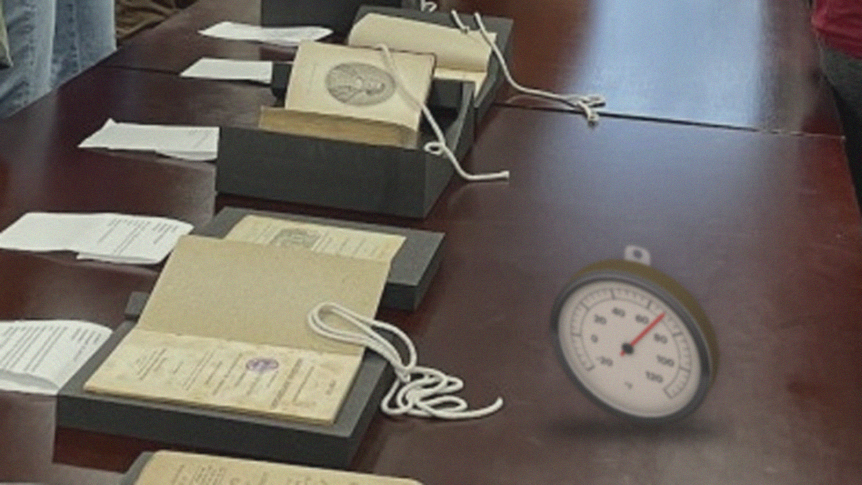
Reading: 68 (°F)
